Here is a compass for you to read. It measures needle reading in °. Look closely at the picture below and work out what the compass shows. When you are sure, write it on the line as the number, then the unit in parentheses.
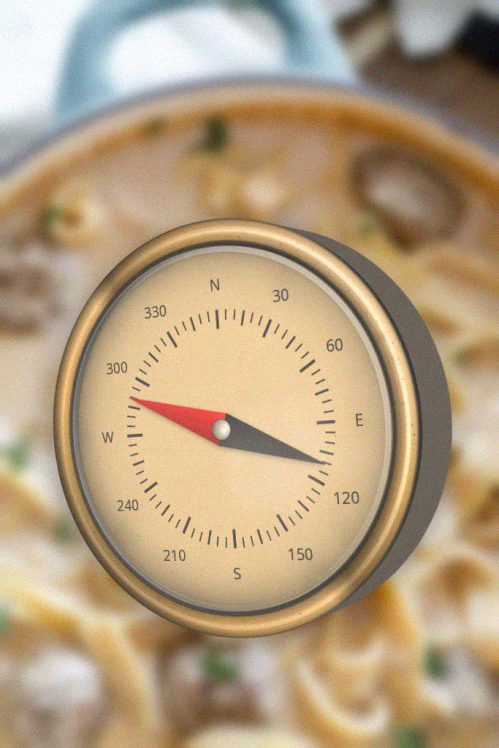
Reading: 290 (°)
